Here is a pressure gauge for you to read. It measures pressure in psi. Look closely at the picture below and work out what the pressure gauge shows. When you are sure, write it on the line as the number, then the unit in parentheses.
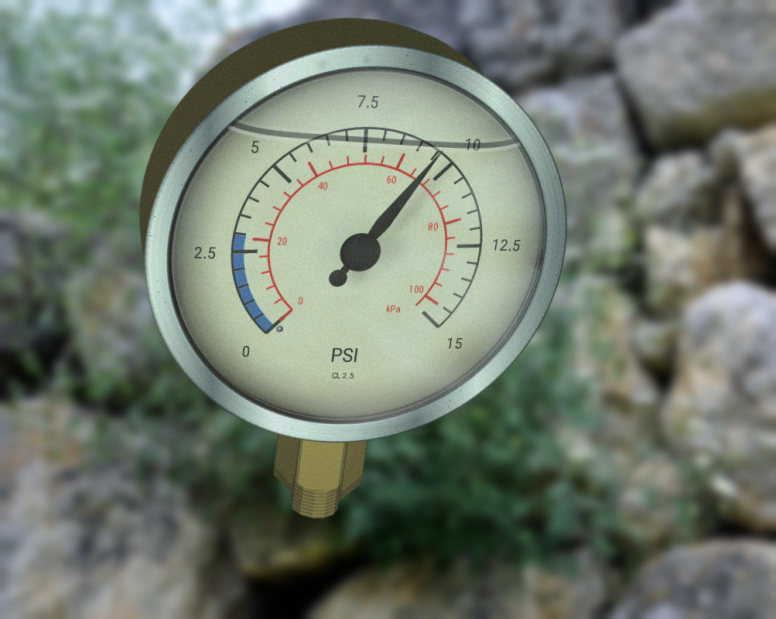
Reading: 9.5 (psi)
